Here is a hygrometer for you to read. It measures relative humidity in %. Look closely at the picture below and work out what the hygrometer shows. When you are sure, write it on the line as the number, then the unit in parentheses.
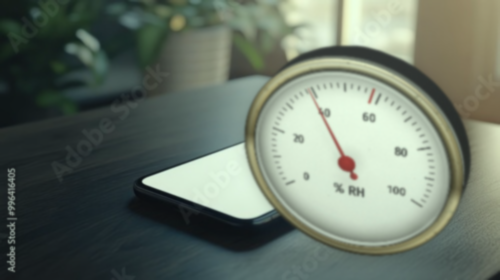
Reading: 40 (%)
